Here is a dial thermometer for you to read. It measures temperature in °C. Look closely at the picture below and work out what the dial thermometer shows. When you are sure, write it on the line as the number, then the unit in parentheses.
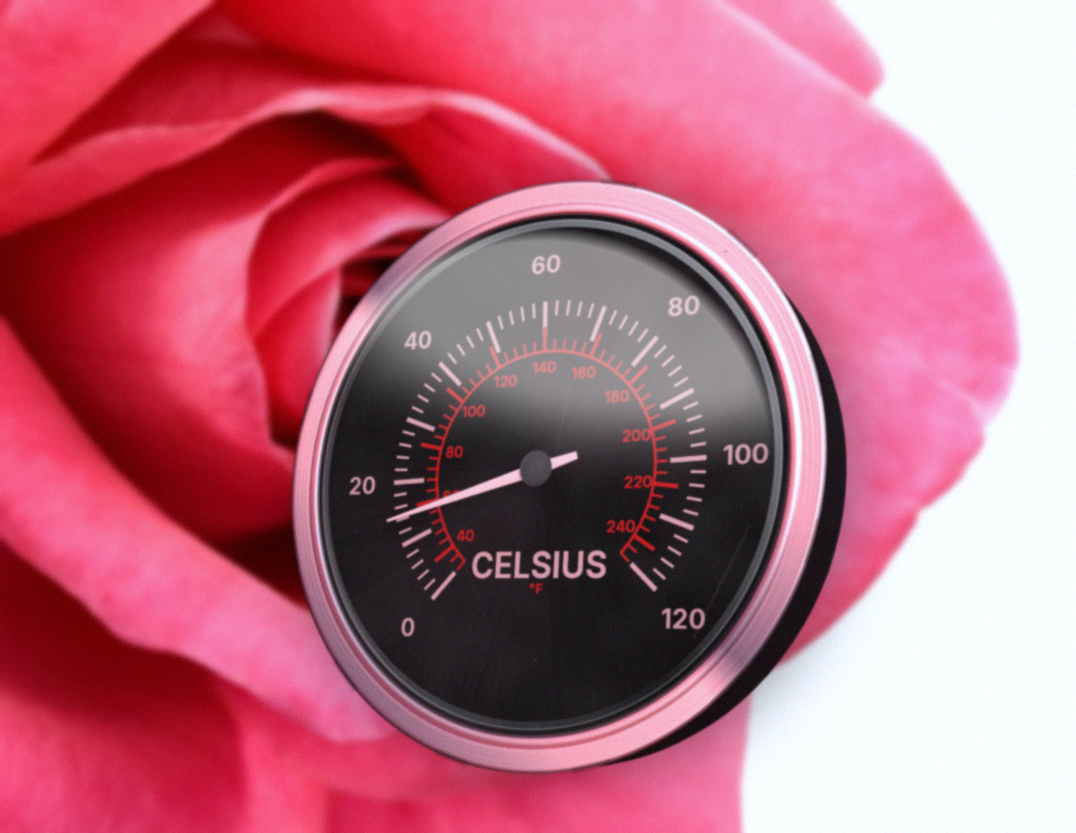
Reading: 14 (°C)
